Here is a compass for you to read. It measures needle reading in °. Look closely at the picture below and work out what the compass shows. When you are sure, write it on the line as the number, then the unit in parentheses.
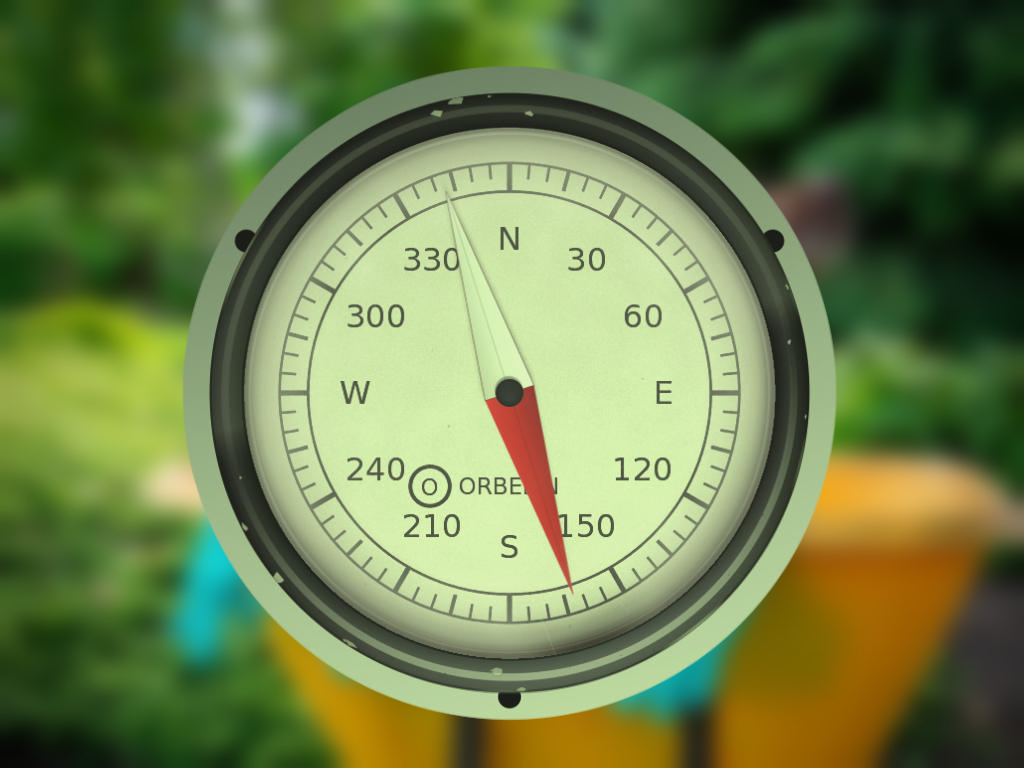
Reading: 162.5 (°)
